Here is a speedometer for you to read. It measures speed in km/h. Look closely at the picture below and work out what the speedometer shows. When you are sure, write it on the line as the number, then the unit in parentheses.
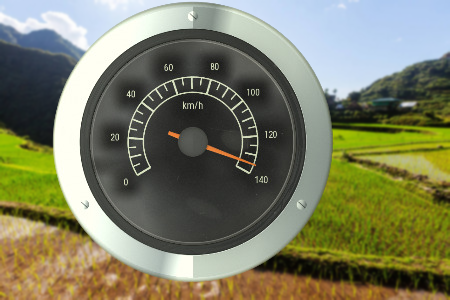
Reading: 135 (km/h)
